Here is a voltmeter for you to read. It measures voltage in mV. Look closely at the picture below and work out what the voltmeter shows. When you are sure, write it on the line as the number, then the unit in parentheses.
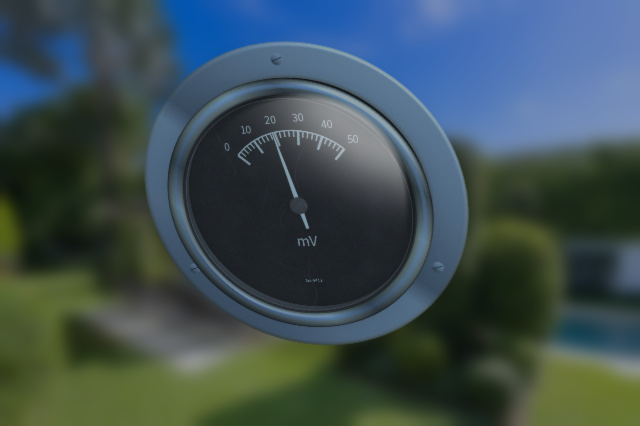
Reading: 20 (mV)
